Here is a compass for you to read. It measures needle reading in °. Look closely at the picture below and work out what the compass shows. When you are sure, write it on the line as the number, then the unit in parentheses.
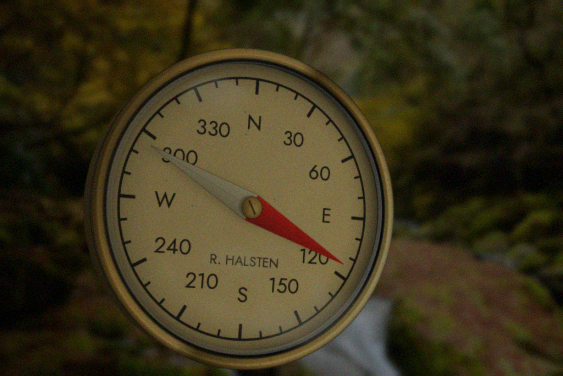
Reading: 115 (°)
